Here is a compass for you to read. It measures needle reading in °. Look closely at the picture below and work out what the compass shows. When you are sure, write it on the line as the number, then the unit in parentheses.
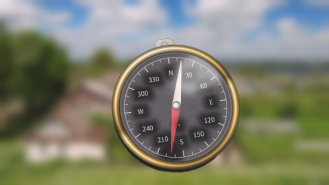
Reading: 195 (°)
